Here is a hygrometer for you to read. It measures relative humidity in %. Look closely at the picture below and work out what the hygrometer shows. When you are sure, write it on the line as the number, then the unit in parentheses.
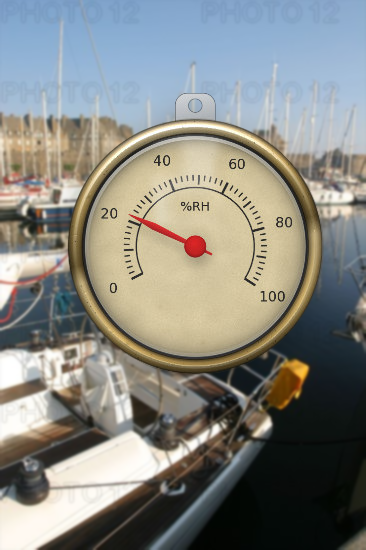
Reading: 22 (%)
